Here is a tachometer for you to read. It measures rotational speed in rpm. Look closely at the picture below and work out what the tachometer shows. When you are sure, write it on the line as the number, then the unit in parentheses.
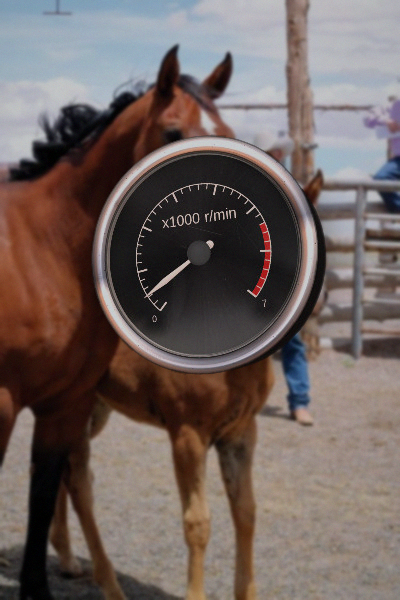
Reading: 400 (rpm)
